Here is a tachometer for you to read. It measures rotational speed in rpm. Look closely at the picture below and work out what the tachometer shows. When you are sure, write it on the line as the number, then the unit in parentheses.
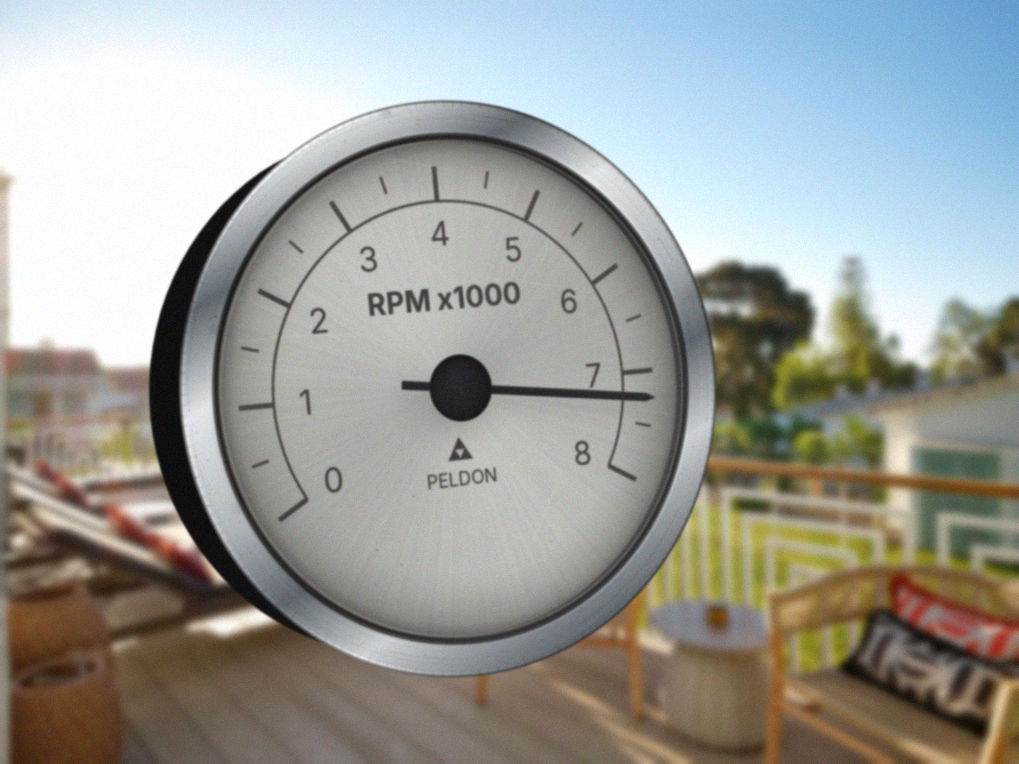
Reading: 7250 (rpm)
